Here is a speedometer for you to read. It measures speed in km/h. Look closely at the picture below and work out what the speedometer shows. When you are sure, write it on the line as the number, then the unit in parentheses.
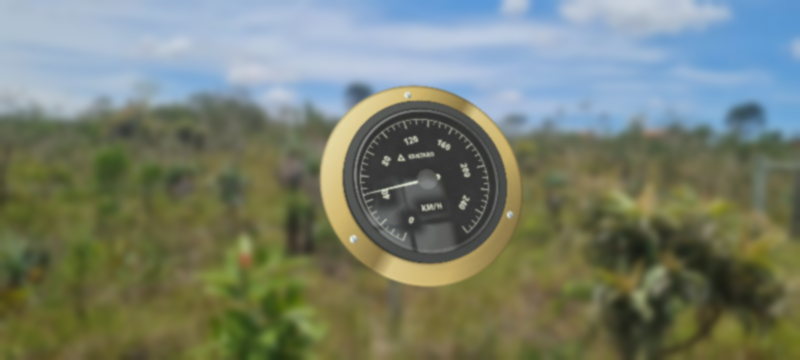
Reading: 45 (km/h)
